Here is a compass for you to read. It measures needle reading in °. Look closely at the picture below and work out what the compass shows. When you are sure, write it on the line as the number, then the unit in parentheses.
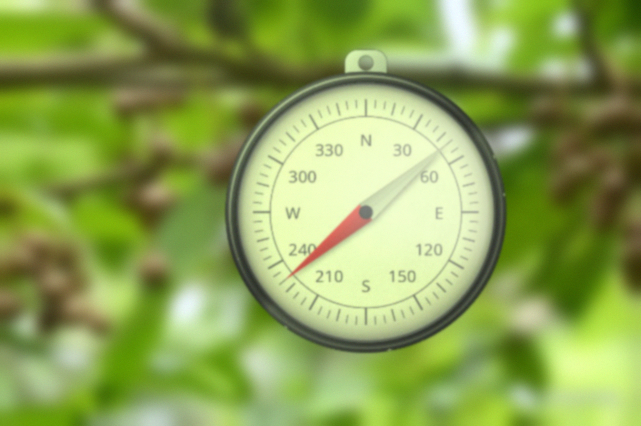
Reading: 230 (°)
